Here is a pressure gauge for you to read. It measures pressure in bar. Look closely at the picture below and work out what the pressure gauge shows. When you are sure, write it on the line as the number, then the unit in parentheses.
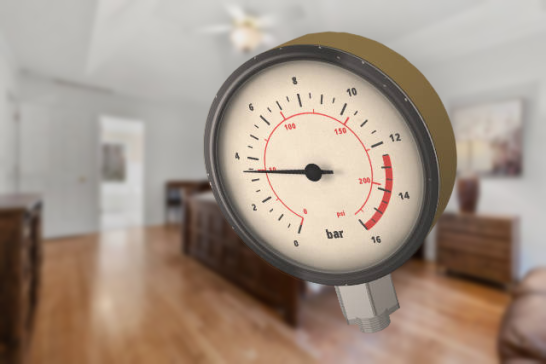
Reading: 3.5 (bar)
